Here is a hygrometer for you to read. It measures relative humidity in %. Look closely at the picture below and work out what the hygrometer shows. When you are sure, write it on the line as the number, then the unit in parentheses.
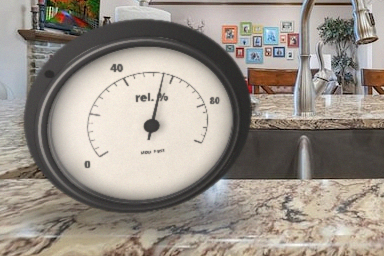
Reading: 56 (%)
